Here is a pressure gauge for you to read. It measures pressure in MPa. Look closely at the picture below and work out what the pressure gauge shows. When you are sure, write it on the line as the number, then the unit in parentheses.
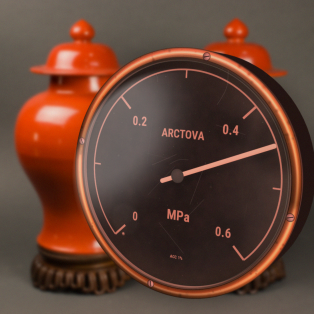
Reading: 0.45 (MPa)
